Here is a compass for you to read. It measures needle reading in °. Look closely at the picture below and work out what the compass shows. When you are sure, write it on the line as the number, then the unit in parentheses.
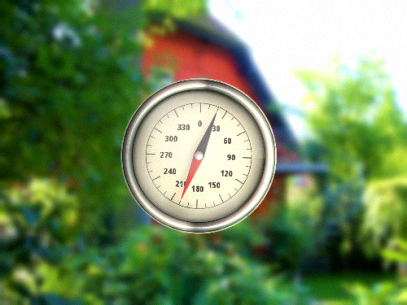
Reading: 200 (°)
